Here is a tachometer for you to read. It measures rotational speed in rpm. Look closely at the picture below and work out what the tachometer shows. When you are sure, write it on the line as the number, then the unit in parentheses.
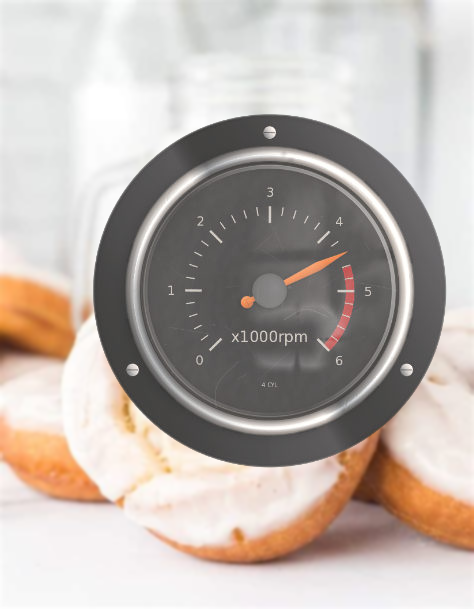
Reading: 4400 (rpm)
